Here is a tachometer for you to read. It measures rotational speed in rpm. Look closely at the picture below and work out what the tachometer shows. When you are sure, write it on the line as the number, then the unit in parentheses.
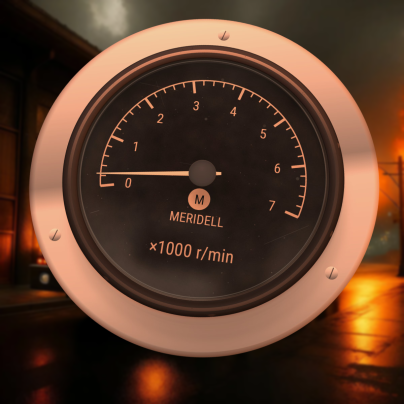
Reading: 200 (rpm)
